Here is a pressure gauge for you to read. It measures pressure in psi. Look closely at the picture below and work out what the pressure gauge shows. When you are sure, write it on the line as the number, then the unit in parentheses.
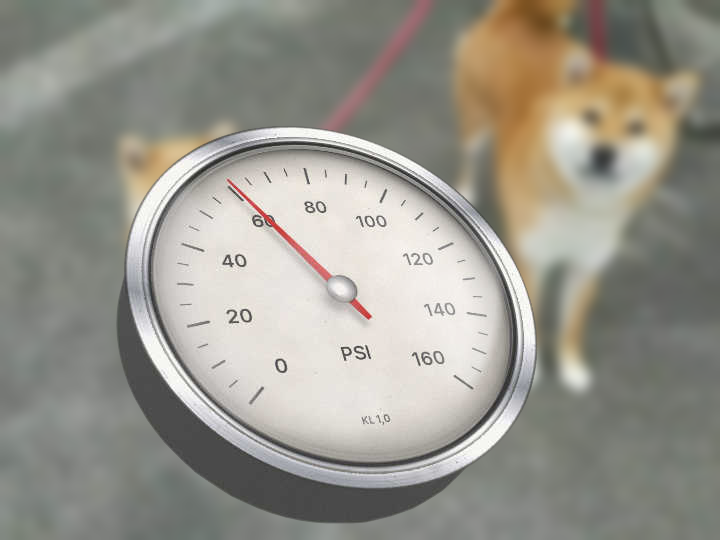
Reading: 60 (psi)
